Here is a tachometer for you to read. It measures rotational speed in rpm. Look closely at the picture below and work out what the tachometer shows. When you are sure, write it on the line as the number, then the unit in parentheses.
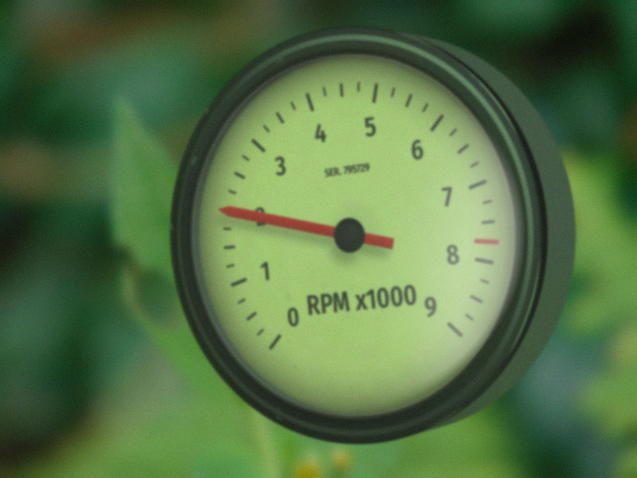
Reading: 2000 (rpm)
